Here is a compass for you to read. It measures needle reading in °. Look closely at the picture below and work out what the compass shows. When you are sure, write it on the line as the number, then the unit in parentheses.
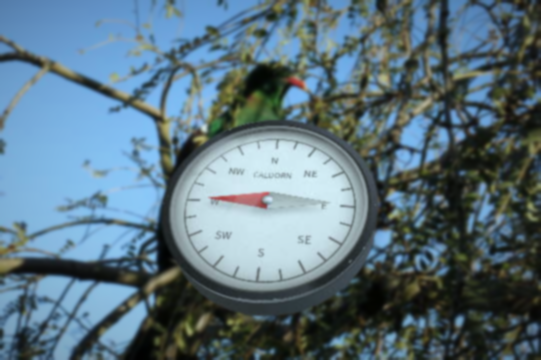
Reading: 270 (°)
